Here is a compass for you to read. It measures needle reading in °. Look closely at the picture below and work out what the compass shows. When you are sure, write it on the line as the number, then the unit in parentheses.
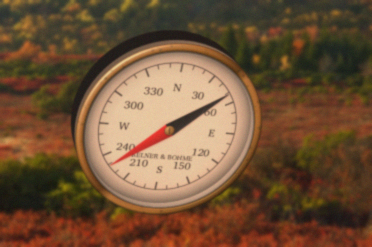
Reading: 230 (°)
